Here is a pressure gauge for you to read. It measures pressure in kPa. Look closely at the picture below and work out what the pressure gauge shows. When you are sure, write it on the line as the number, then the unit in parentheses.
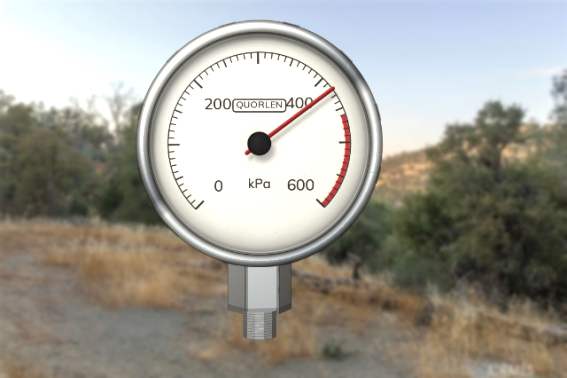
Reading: 420 (kPa)
